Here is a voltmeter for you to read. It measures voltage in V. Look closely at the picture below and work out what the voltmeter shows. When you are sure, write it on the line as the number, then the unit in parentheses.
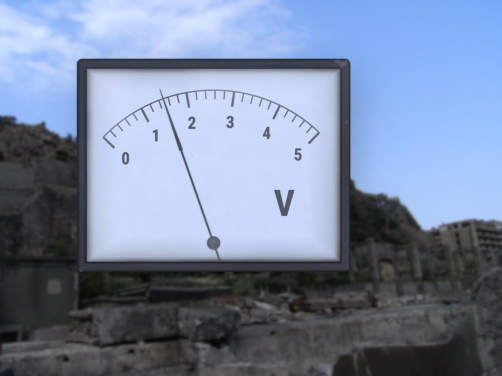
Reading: 1.5 (V)
